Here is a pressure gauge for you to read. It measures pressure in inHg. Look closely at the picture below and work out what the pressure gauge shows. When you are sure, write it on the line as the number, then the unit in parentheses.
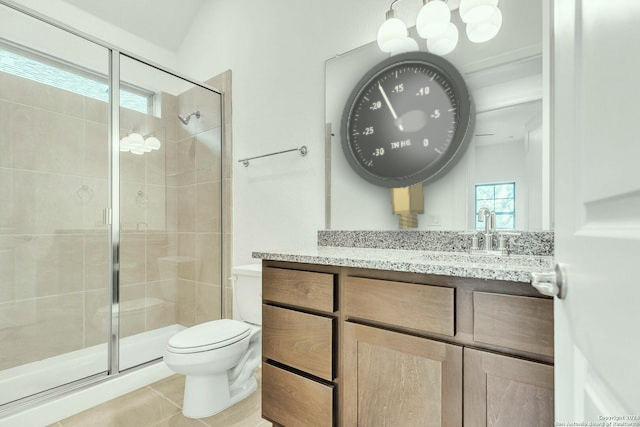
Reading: -17.5 (inHg)
